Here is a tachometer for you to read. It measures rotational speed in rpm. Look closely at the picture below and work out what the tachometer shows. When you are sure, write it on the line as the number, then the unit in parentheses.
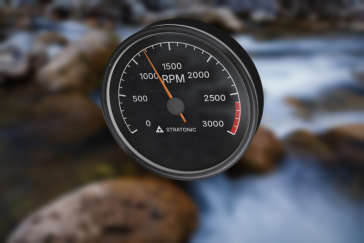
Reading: 1200 (rpm)
